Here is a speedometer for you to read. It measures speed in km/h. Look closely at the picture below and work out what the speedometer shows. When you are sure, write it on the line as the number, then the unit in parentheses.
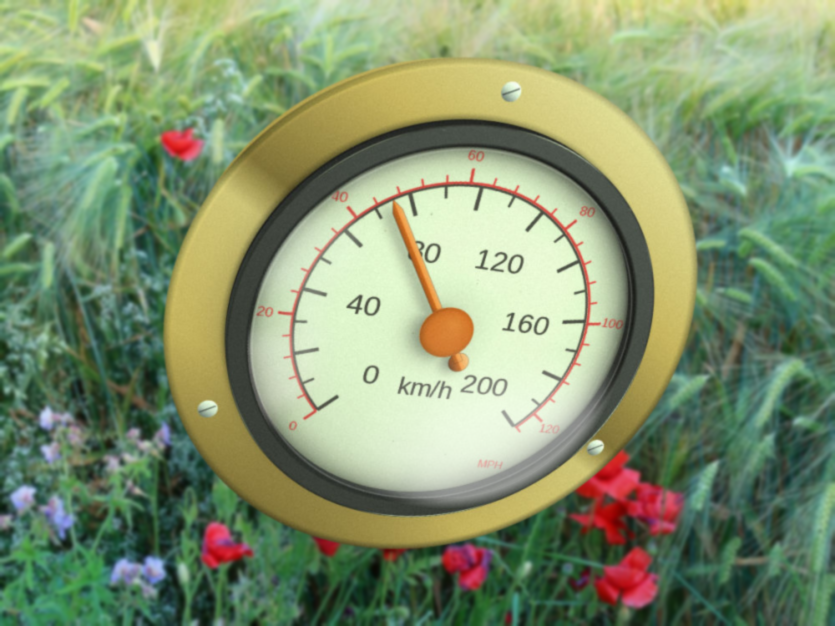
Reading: 75 (km/h)
